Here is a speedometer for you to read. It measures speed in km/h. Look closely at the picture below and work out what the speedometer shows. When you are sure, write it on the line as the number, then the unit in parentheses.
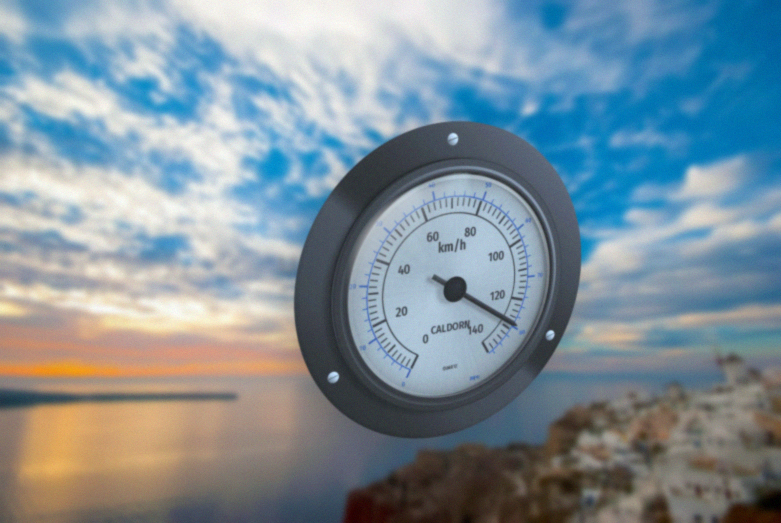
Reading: 128 (km/h)
